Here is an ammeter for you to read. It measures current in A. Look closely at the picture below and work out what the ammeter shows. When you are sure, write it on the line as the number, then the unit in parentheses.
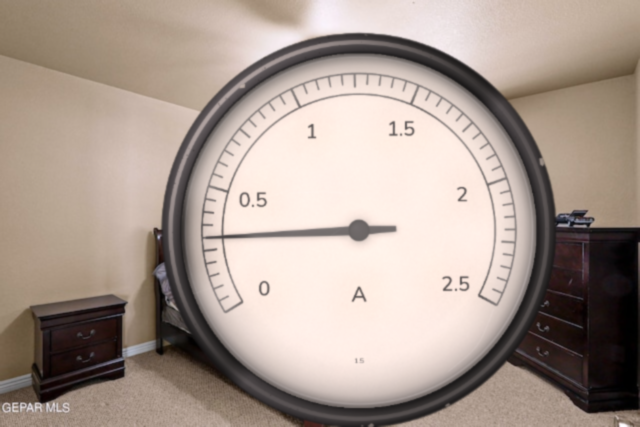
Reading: 0.3 (A)
